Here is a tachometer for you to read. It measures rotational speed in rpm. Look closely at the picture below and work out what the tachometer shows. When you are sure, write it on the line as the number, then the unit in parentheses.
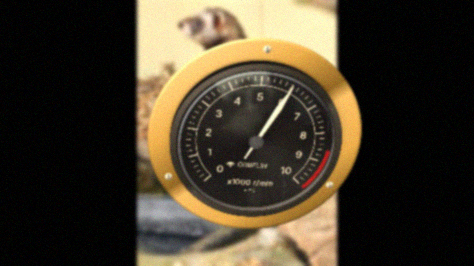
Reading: 6000 (rpm)
